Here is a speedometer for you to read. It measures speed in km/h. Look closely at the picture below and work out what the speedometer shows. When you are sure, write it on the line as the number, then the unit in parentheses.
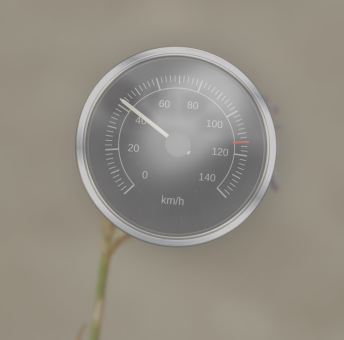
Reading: 42 (km/h)
